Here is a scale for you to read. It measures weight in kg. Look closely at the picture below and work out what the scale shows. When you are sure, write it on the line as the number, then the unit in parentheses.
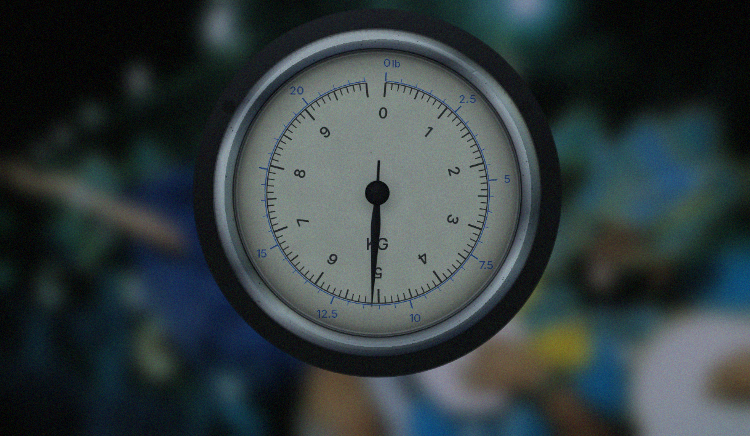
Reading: 5.1 (kg)
